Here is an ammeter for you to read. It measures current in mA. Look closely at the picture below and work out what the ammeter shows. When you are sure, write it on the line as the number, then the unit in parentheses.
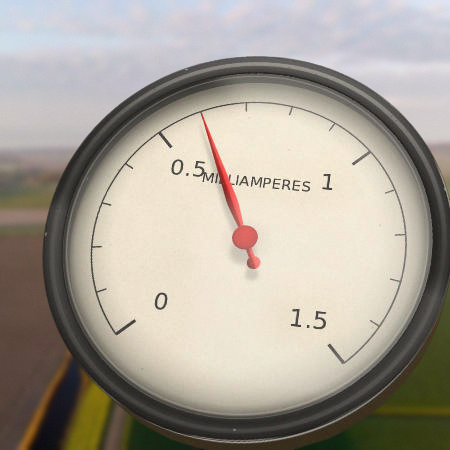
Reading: 0.6 (mA)
